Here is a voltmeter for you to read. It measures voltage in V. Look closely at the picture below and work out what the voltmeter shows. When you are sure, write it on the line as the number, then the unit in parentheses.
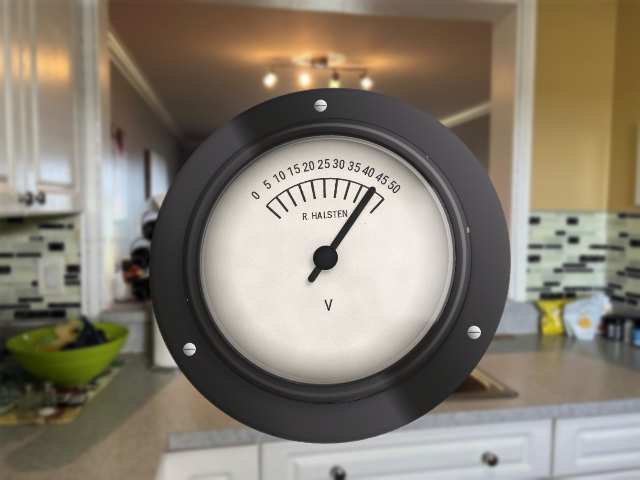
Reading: 45 (V)
